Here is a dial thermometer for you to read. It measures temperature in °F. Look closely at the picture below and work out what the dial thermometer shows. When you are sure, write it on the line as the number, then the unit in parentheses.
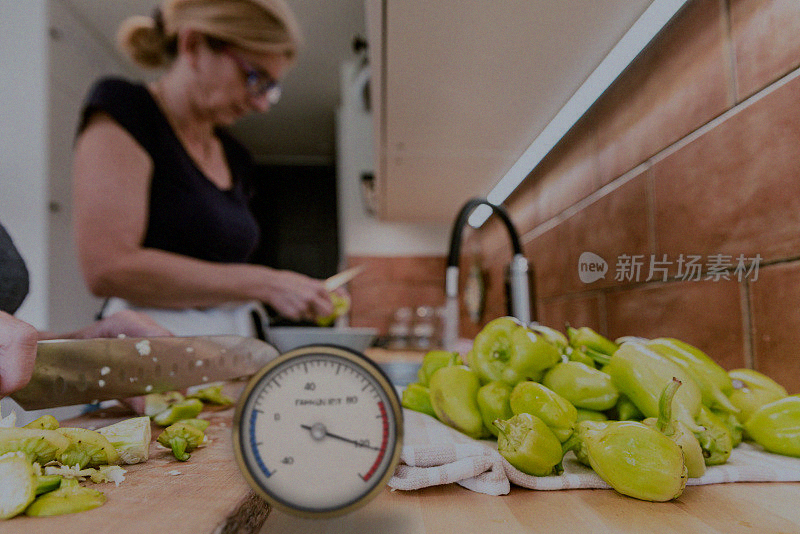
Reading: 120 (°F)
